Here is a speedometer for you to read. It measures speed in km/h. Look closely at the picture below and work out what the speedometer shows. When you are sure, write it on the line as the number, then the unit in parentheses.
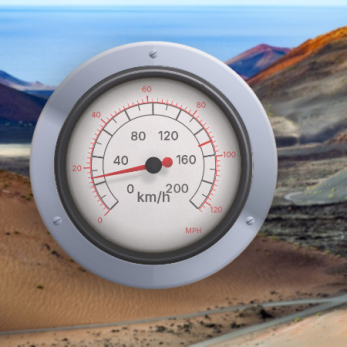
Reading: 25 (km/h)
